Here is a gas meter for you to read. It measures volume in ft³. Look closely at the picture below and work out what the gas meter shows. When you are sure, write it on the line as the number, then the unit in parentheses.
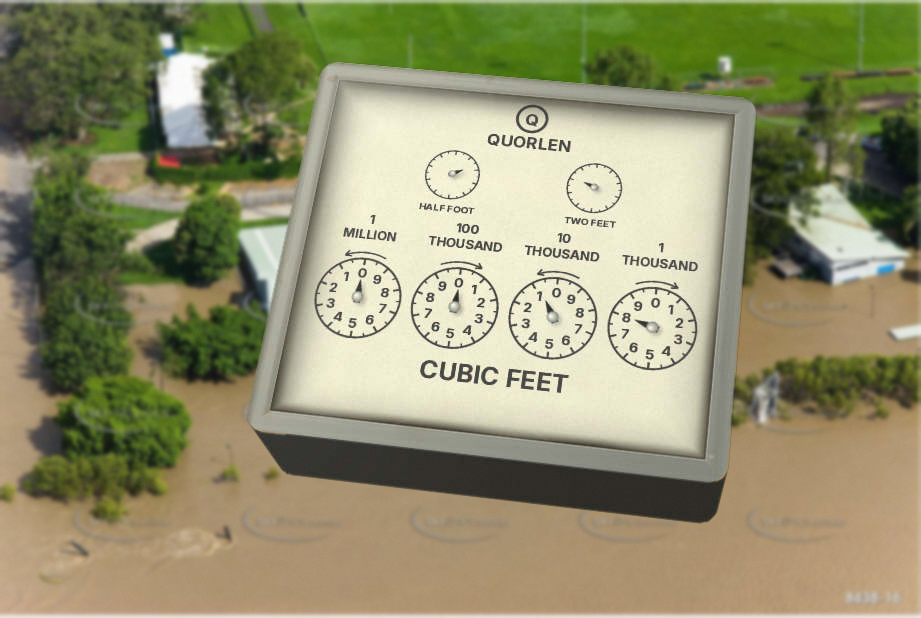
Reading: 800 (ft³)
